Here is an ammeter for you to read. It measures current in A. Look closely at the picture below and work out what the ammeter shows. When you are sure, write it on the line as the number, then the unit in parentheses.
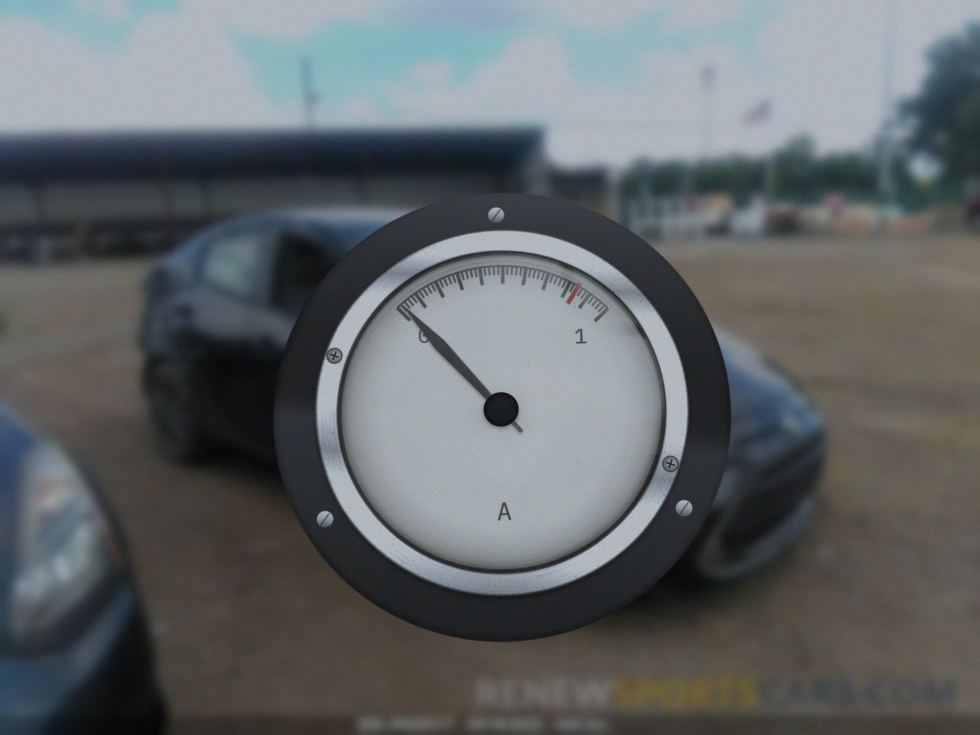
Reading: 0.02 (A)
